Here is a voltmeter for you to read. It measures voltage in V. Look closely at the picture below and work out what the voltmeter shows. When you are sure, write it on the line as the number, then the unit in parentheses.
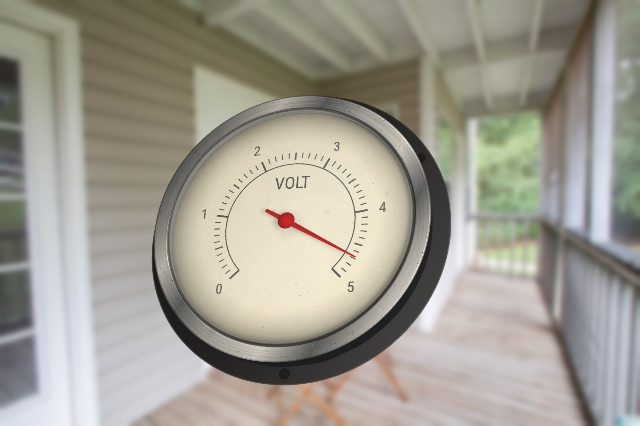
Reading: 4.7 (V)
